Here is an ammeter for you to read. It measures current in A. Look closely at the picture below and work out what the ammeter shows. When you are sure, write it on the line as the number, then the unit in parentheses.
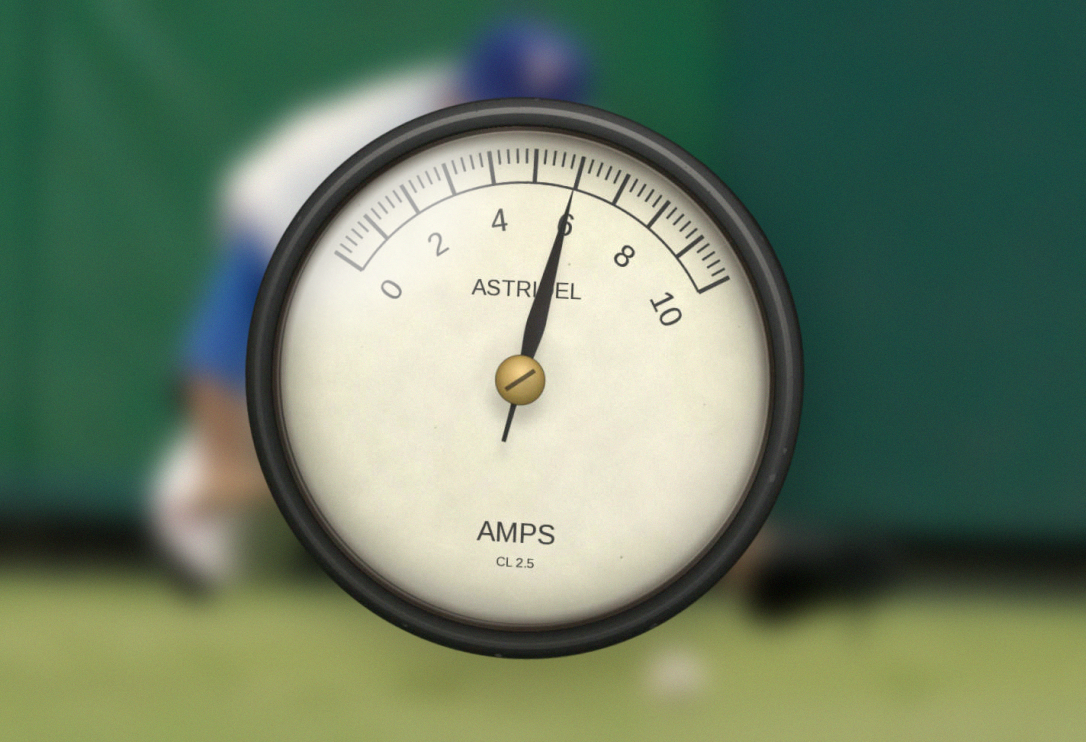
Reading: 6 (A)
